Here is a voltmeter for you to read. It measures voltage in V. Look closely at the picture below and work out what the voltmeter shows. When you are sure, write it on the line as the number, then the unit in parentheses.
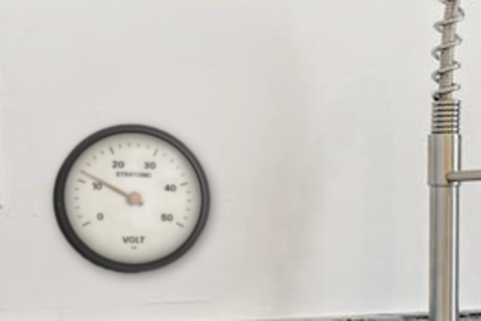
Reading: 12 (V)
